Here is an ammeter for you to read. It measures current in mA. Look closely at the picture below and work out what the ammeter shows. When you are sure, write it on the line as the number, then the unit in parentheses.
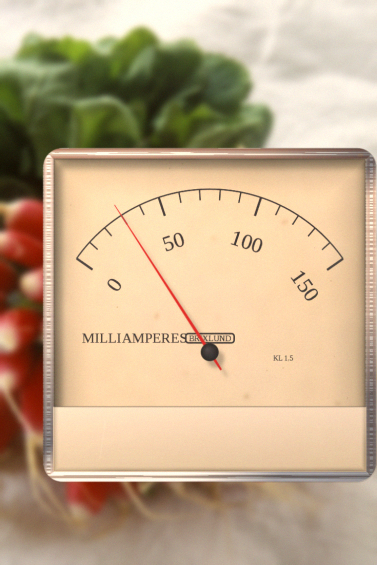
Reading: 30 (mA)
